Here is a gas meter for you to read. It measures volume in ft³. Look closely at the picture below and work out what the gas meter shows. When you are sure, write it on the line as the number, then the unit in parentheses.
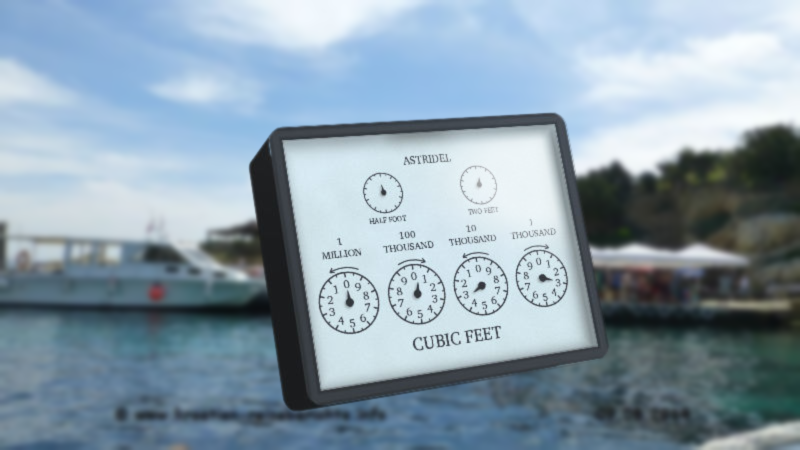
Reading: 3300 (ft³)
